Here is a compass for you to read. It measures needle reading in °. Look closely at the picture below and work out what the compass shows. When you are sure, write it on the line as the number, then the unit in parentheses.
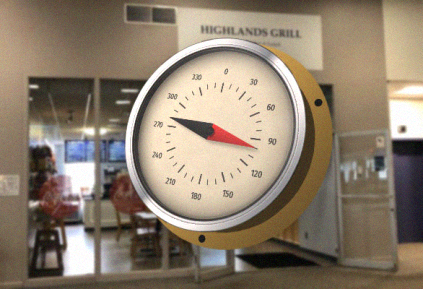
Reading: 100 (°)
